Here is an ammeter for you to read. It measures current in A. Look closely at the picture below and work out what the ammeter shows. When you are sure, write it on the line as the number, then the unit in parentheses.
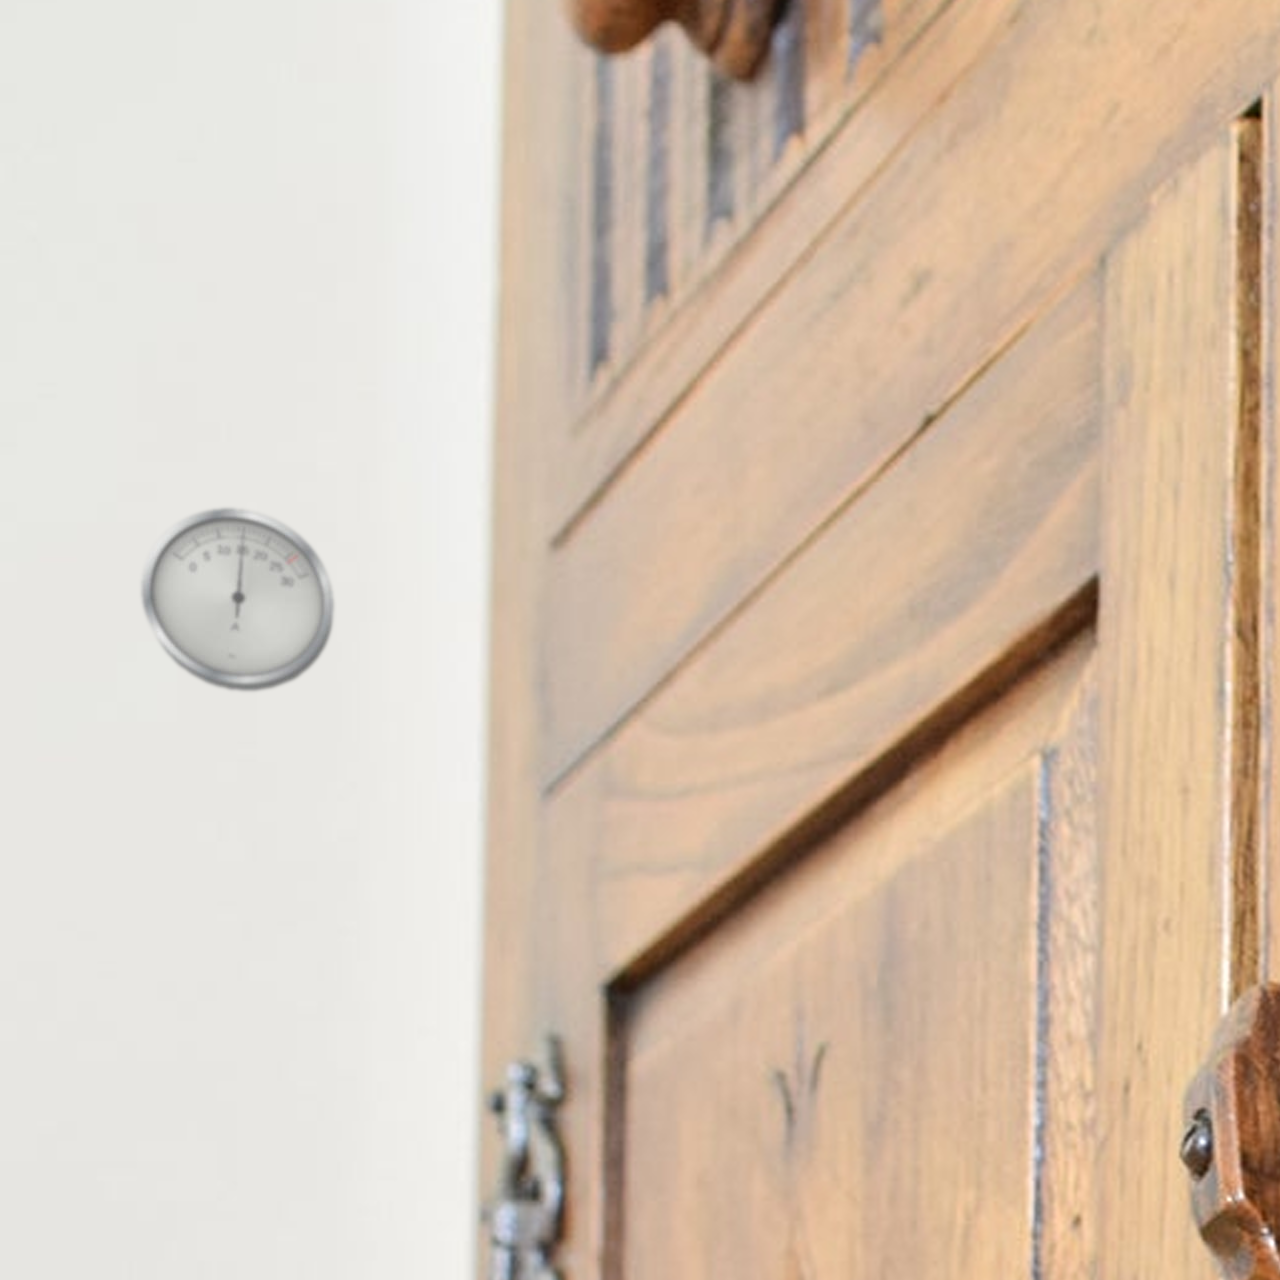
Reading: 15 (A)
